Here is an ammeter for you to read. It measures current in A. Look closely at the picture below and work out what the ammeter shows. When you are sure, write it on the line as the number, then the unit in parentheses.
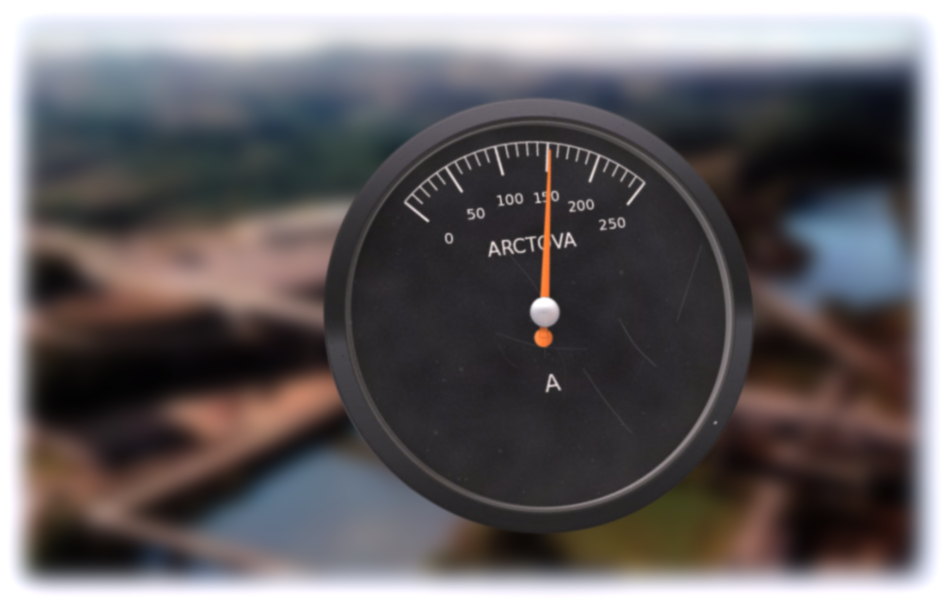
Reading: 150 (A)
